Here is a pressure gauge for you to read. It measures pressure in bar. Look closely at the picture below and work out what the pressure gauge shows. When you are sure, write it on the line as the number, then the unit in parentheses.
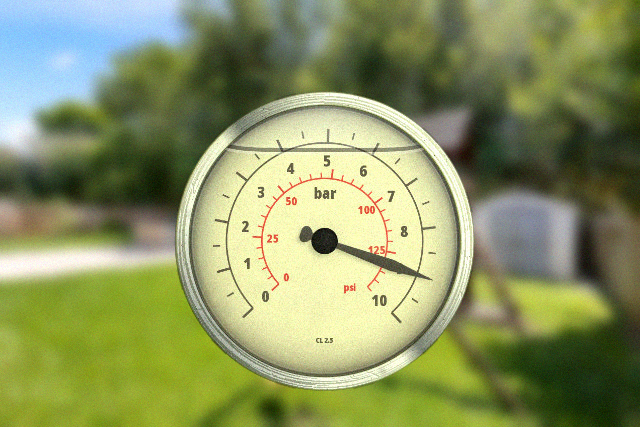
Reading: 9 (bar)
